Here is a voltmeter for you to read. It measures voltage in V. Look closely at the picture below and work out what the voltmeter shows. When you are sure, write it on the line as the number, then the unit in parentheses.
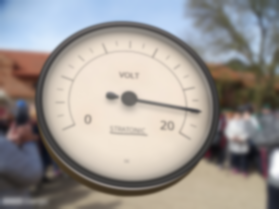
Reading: 18 (V)
